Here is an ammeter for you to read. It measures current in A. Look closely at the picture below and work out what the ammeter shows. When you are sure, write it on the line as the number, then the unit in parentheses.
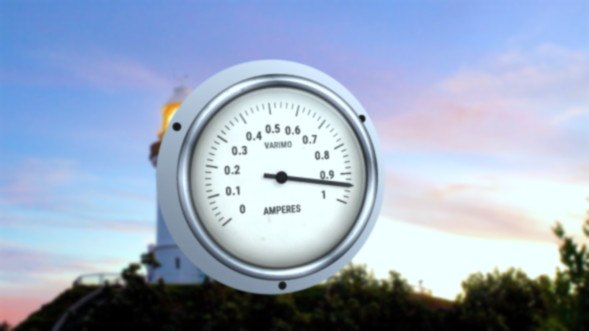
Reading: 0.94 (A)
